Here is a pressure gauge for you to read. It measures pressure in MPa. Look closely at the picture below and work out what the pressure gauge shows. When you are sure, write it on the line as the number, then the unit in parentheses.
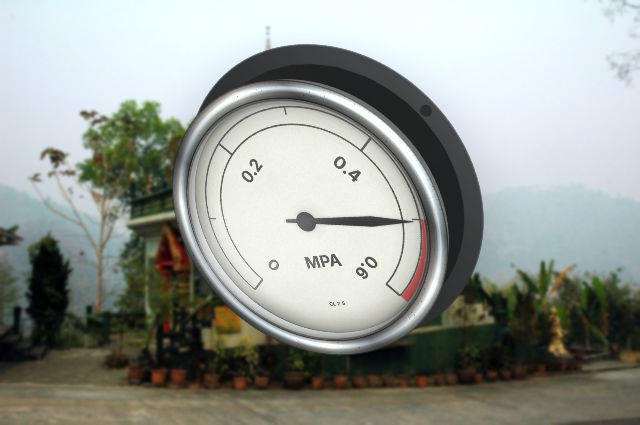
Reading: 0.5 (MPa)
